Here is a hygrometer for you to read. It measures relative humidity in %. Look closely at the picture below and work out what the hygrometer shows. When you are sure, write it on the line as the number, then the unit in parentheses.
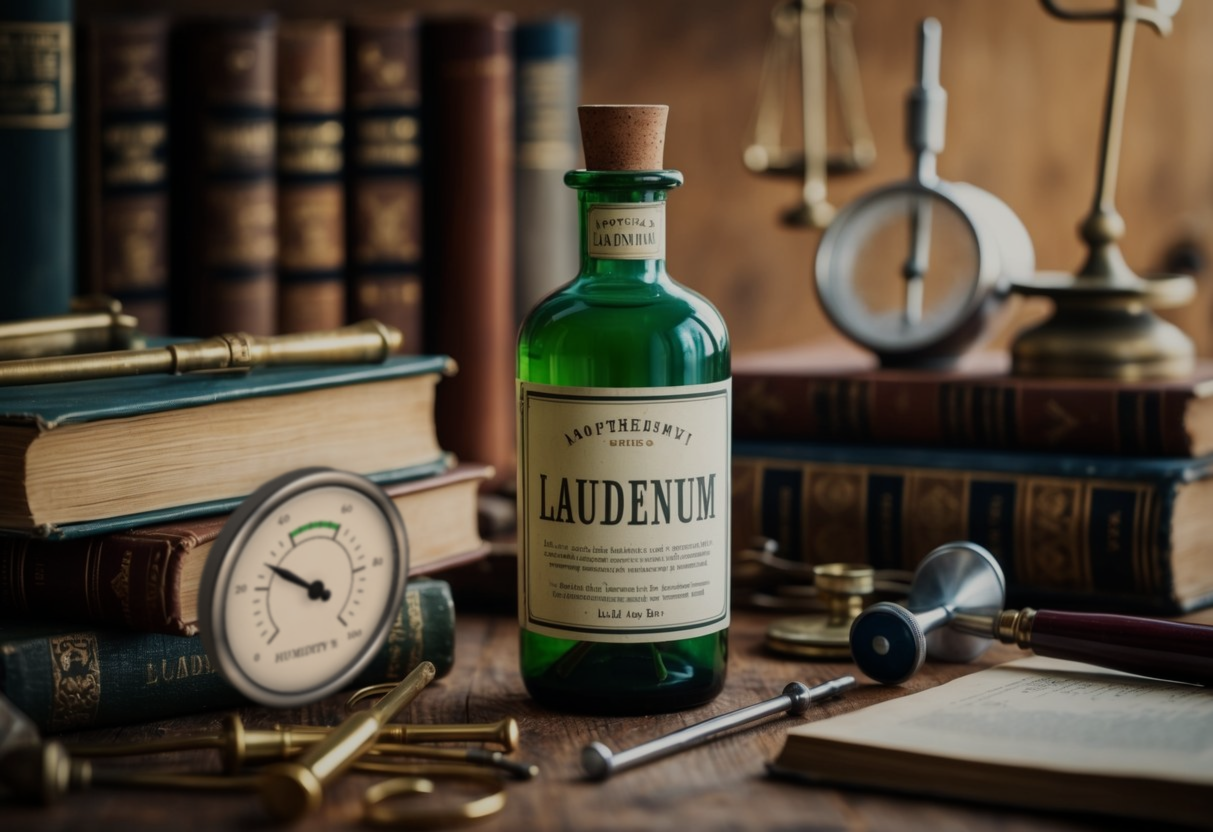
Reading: 28 (%)
